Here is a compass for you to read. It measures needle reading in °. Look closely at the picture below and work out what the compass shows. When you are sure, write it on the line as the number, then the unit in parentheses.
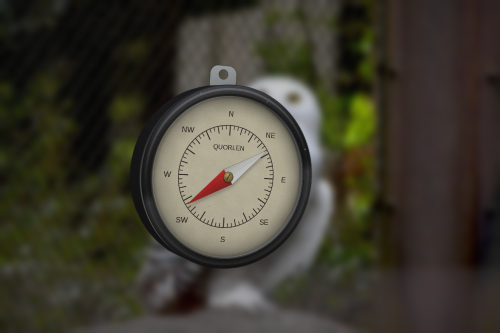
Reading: 235 (°)
